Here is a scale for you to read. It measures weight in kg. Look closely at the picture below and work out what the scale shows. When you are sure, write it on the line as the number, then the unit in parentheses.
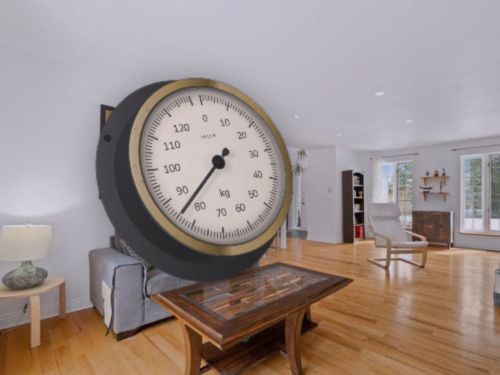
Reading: 85 (kg)
